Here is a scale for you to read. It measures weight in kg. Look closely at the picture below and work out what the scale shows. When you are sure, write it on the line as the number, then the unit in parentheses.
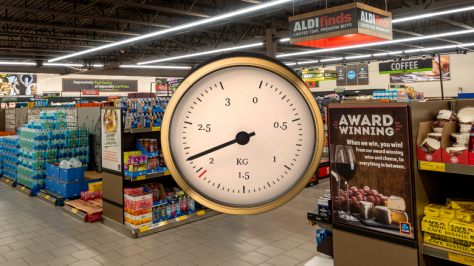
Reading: 2.15 (kg)
